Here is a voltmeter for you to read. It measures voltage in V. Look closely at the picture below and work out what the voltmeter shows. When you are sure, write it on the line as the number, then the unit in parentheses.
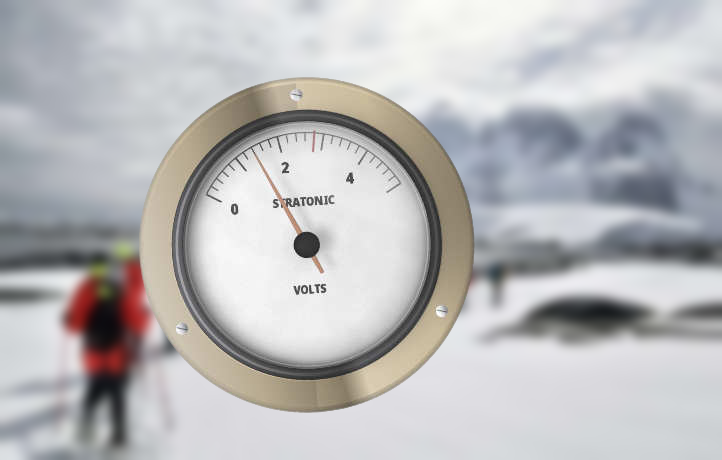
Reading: 1.4 (V)
